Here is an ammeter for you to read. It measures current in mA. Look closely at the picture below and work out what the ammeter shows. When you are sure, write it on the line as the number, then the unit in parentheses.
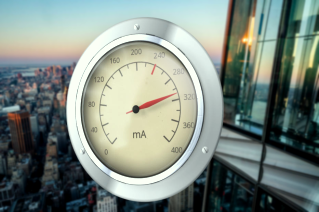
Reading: 310 (mA)
